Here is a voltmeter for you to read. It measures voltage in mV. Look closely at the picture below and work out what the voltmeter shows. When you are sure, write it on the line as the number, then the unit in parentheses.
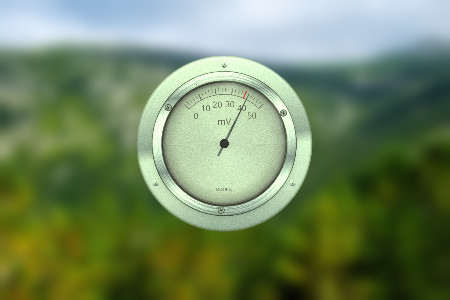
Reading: 40 (mV)
